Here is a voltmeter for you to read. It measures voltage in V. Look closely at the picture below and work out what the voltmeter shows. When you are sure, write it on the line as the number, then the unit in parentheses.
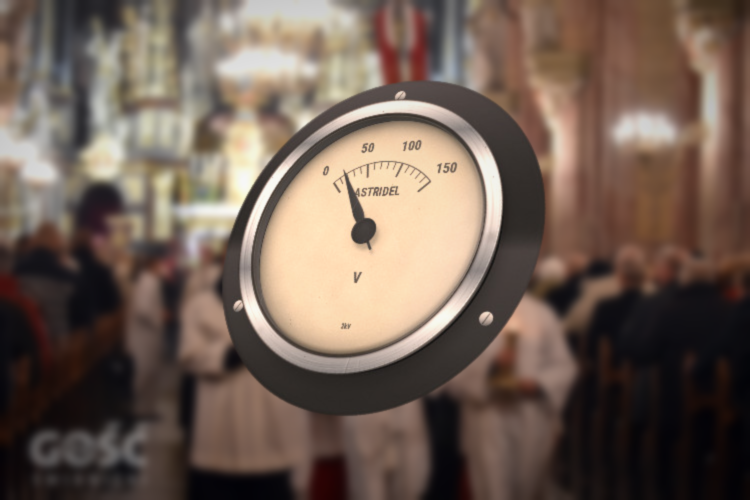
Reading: 20 (V)
